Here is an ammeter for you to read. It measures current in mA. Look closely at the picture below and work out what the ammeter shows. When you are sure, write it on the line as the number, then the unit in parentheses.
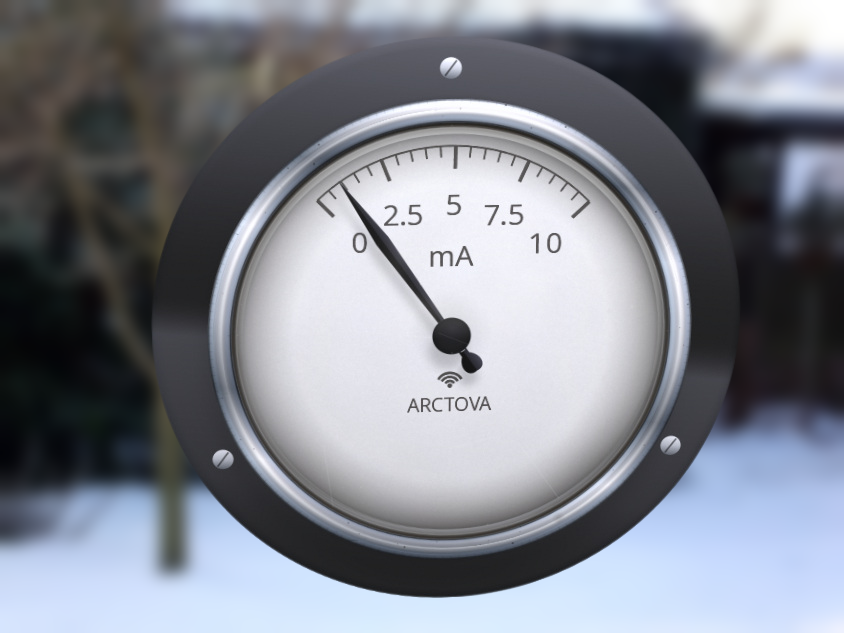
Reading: 1 (mA)
